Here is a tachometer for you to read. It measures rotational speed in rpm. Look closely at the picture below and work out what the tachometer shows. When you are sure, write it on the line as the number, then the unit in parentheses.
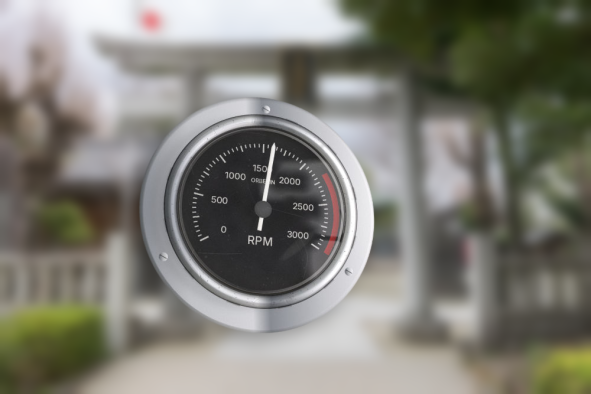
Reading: 1600 (rpm)
